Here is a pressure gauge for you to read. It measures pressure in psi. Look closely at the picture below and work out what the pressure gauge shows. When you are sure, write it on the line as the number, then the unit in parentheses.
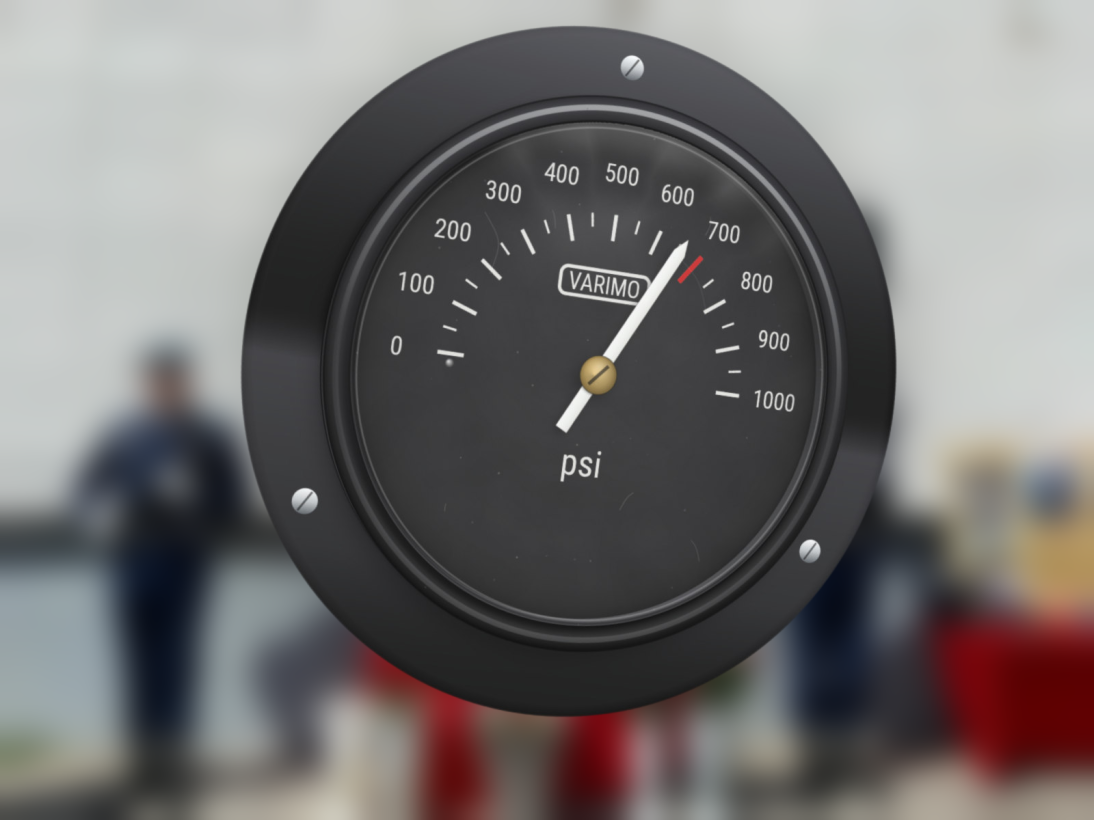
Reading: 650 (psi)
